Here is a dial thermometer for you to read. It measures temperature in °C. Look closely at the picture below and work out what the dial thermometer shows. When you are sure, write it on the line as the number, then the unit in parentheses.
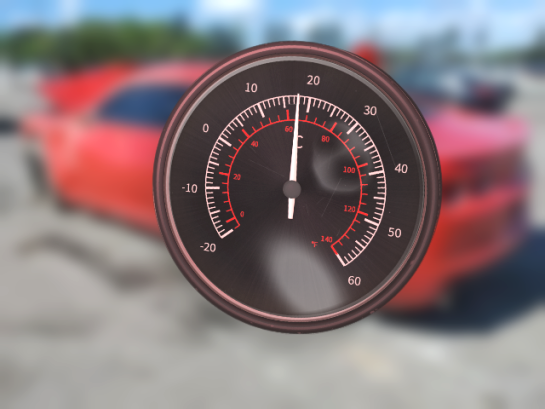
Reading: 18 (°C)
